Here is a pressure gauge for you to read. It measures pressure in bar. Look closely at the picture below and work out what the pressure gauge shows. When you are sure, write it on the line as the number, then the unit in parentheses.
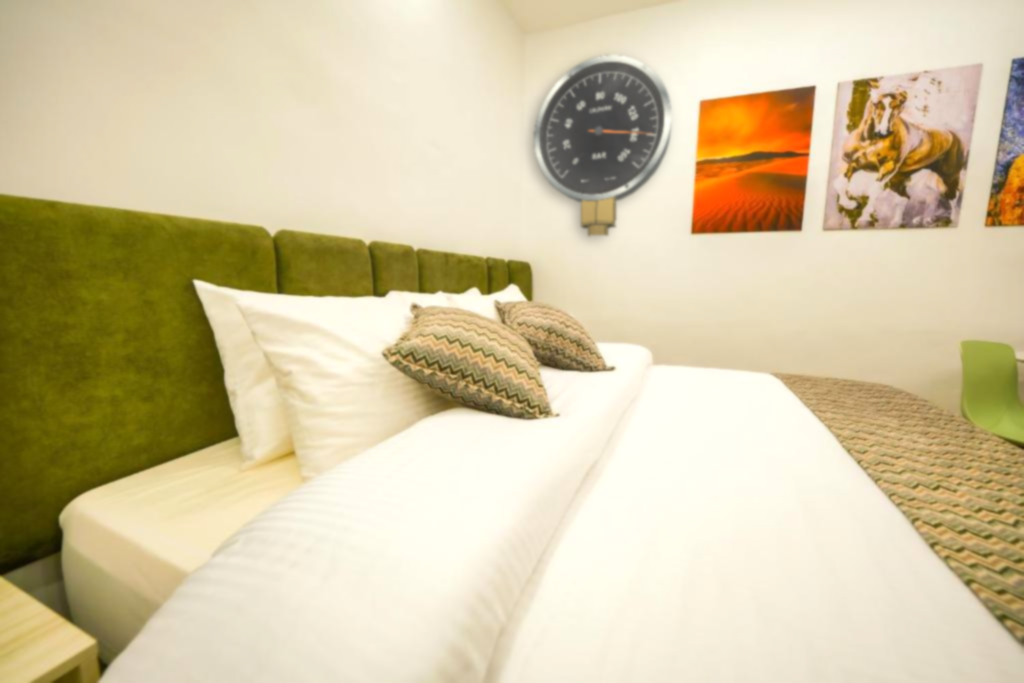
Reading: 140 (bar)
